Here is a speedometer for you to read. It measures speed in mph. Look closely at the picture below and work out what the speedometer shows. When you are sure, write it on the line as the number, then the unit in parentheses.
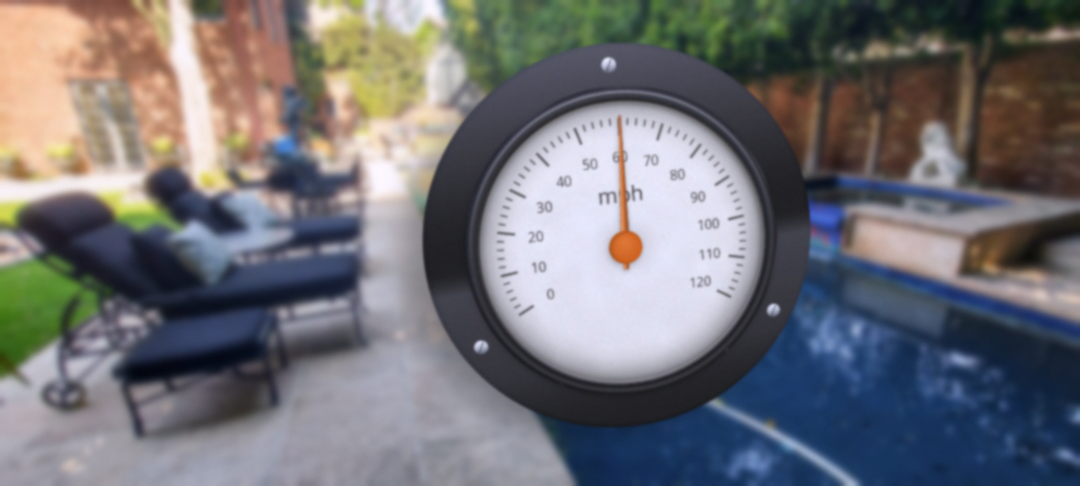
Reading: 60 (mph)
